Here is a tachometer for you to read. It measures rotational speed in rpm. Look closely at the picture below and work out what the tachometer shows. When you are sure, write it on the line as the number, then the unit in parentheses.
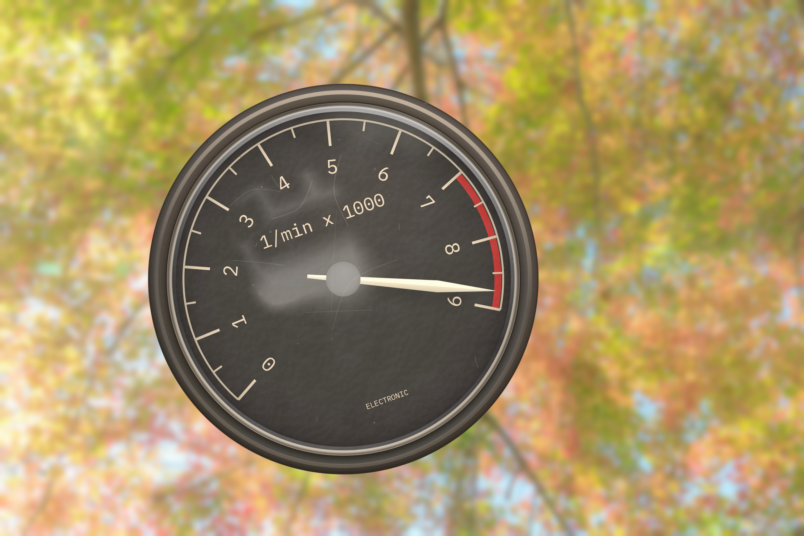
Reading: 8750 (rpm)
